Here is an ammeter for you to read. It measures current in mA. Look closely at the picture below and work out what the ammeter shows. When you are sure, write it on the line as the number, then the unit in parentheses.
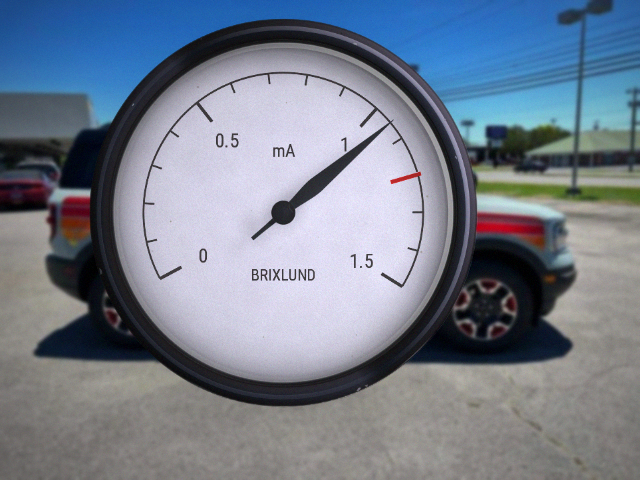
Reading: 1.05 (mA)
